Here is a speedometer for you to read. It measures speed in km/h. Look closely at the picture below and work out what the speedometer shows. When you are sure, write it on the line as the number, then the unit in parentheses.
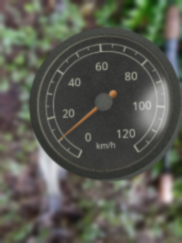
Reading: 10 (km/h)
